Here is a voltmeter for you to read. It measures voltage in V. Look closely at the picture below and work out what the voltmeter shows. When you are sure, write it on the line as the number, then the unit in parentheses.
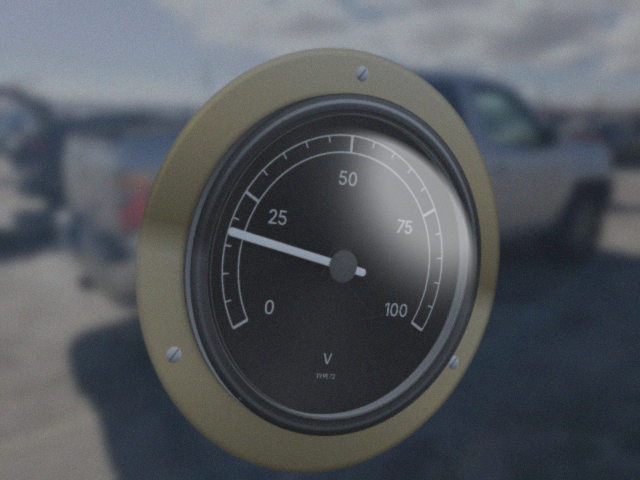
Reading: 17.5 (V)
